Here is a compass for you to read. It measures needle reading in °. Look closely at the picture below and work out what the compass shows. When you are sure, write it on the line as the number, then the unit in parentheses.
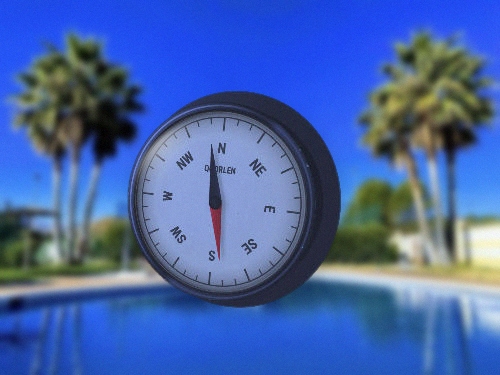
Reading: 170 (°)
